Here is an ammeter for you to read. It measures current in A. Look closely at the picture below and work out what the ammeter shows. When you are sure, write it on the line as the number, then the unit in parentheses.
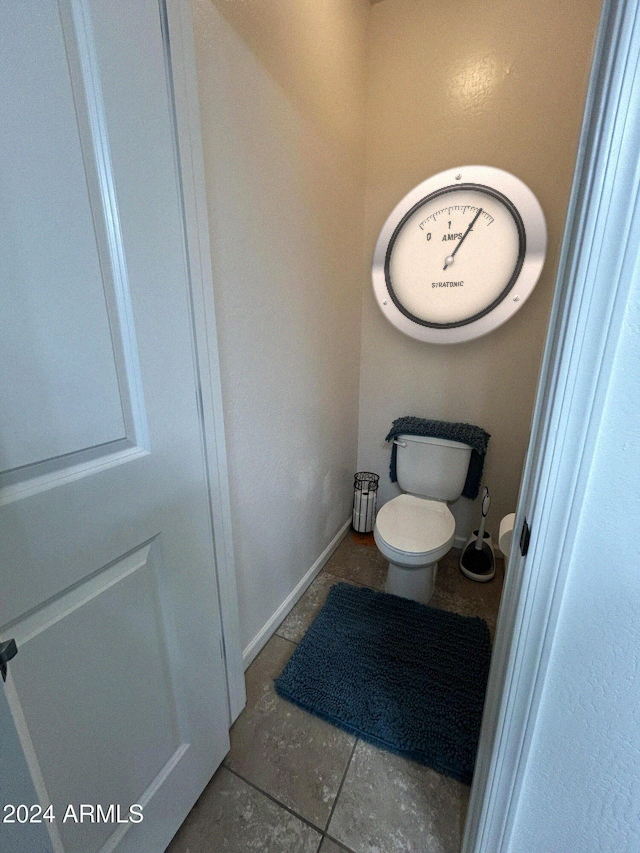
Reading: 2 (A)
